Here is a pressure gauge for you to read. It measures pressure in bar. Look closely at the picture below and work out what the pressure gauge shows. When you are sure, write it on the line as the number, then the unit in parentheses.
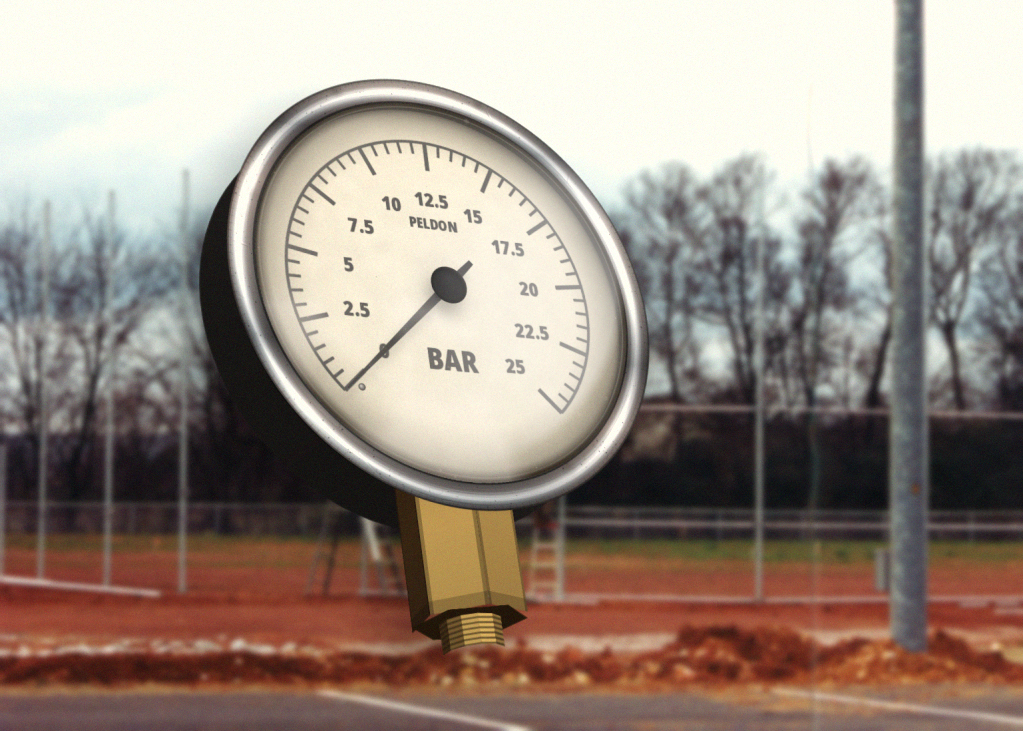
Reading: 0 (bar)
